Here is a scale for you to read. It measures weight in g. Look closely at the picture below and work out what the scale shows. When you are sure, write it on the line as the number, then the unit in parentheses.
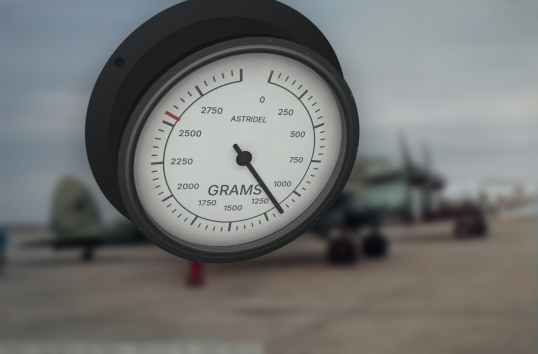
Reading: 1150 (g)
